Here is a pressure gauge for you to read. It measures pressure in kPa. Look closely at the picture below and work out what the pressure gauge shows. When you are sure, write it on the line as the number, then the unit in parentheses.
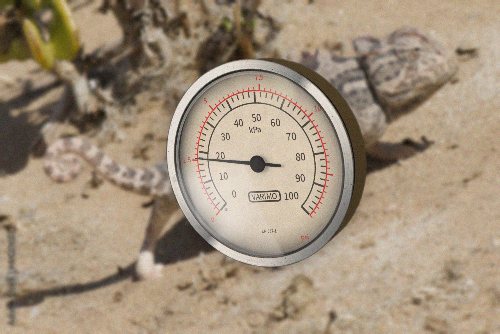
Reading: 18 (kPa)
